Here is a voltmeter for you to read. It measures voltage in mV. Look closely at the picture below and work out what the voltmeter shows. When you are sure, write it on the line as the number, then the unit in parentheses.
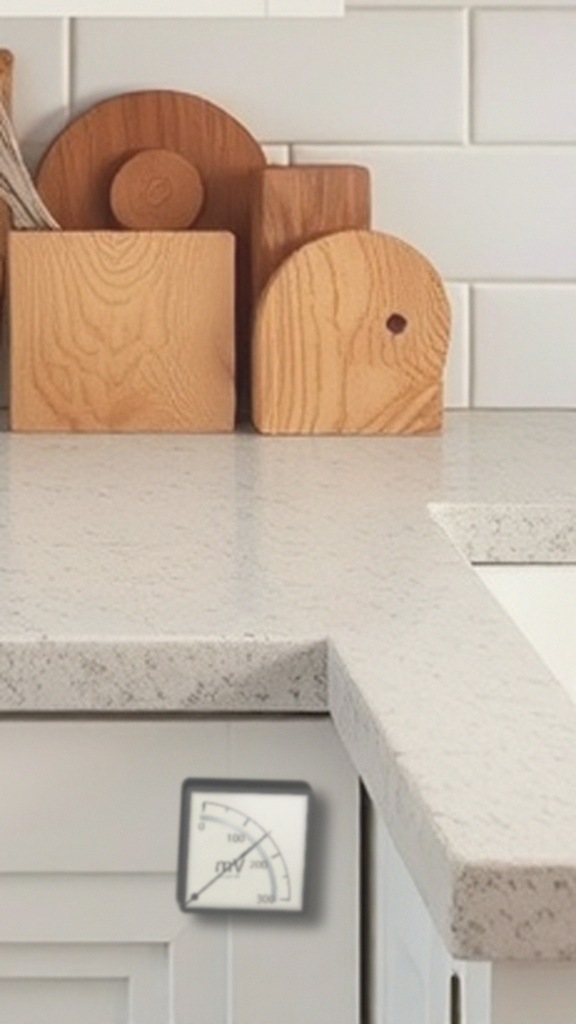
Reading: 150 (mV)
